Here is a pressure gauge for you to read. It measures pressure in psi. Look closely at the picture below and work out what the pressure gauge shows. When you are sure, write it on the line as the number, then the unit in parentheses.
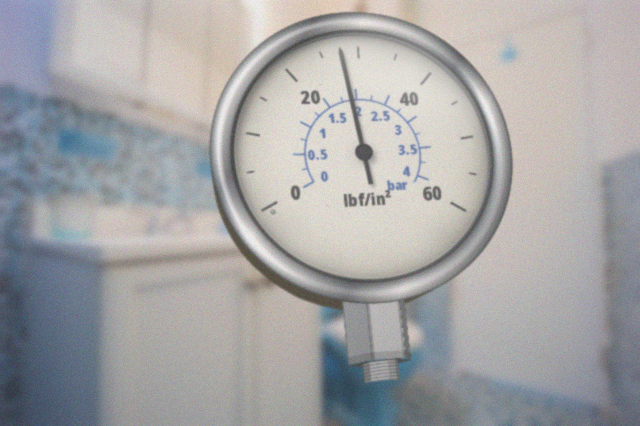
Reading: 27.5 (psi)
